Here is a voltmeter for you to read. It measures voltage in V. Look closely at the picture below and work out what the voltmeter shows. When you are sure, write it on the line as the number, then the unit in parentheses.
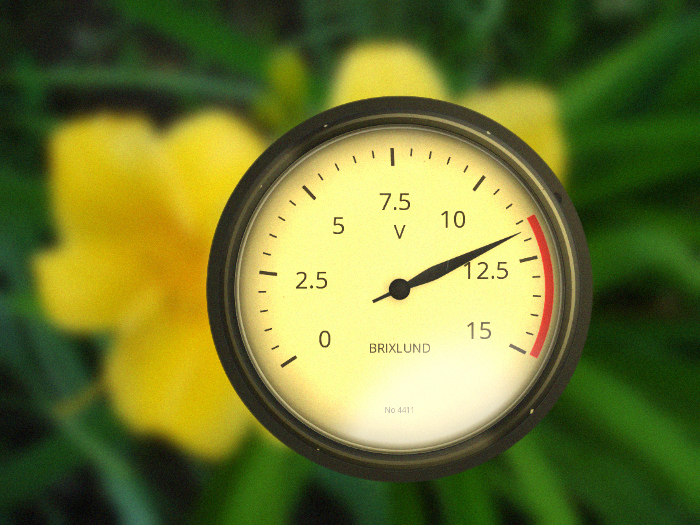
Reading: 11.75 (V)
